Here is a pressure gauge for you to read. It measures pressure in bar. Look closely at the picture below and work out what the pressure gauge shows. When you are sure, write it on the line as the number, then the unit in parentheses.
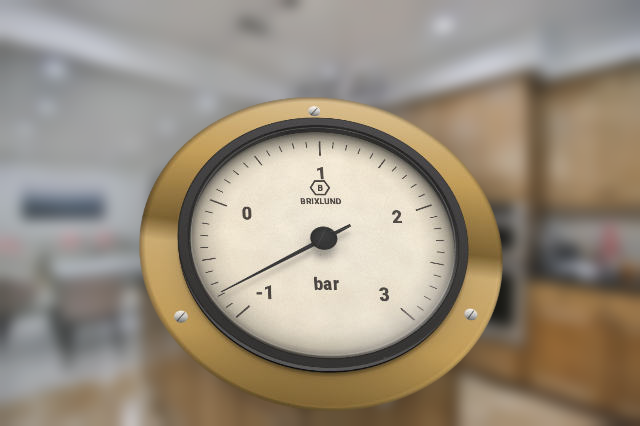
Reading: -0.8 (bar)
